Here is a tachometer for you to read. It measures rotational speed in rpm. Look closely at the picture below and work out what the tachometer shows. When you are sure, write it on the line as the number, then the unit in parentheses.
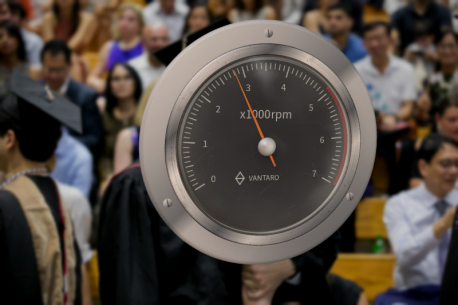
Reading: 2800 (rpm)
